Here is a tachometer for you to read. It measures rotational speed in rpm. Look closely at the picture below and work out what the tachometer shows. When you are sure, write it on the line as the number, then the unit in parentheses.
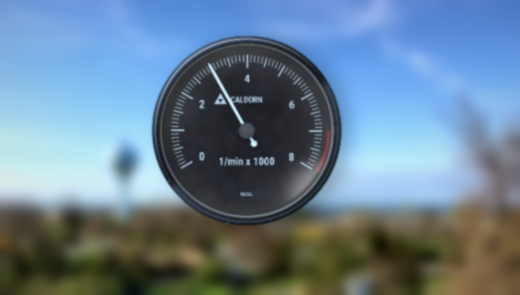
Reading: 3000 (rpm)
